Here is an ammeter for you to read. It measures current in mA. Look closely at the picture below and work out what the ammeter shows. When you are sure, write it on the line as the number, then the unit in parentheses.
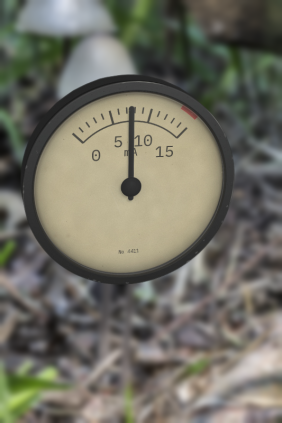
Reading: 7.5 (mA)
